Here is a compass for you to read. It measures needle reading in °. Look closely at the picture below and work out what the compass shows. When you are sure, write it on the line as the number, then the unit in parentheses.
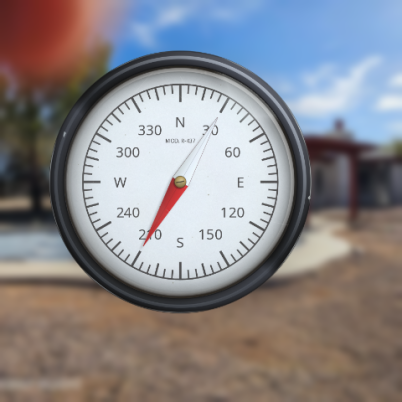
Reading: 210 (°)
